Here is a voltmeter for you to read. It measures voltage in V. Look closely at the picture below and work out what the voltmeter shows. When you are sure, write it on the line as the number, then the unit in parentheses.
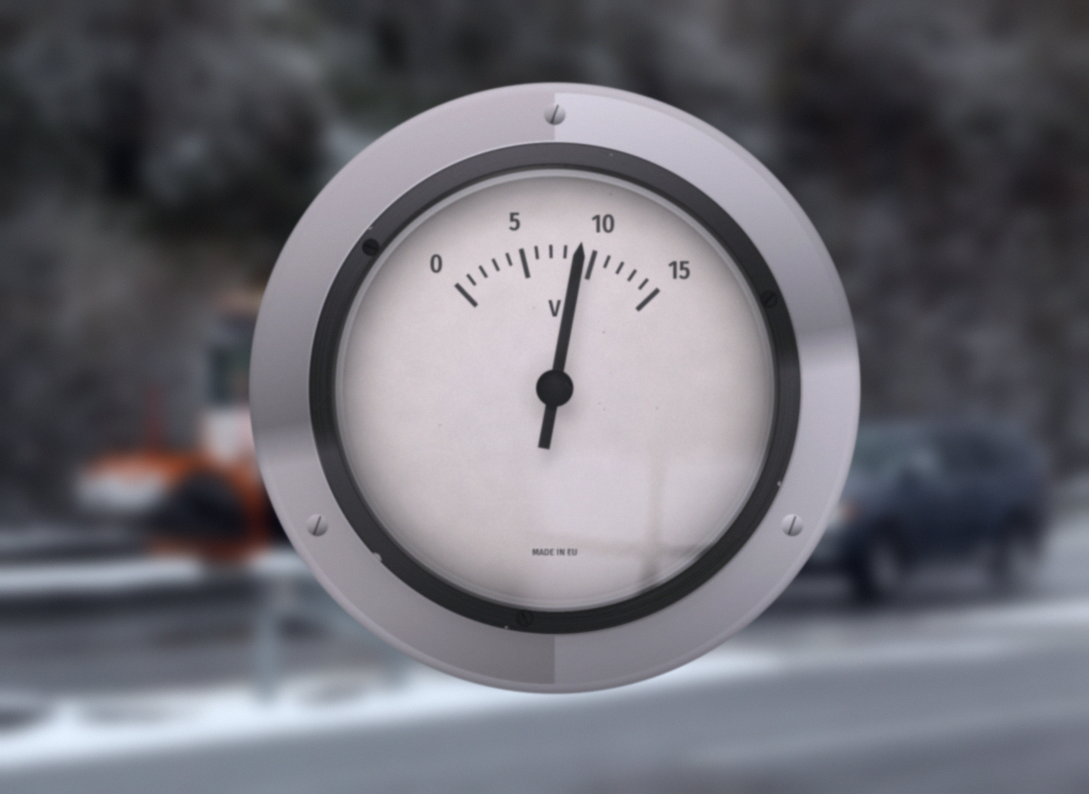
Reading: 9 (V)
